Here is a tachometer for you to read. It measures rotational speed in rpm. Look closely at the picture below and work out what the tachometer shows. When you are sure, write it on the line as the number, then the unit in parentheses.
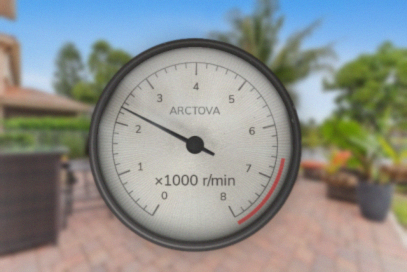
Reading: 2300 (rpm)
